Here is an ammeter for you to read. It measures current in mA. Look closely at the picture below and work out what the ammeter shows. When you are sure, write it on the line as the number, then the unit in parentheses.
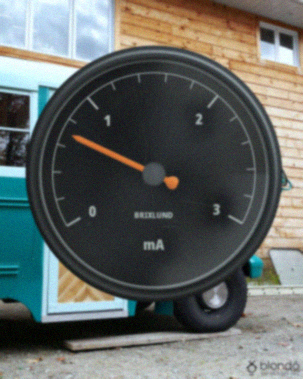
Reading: 0.7 (mA)
